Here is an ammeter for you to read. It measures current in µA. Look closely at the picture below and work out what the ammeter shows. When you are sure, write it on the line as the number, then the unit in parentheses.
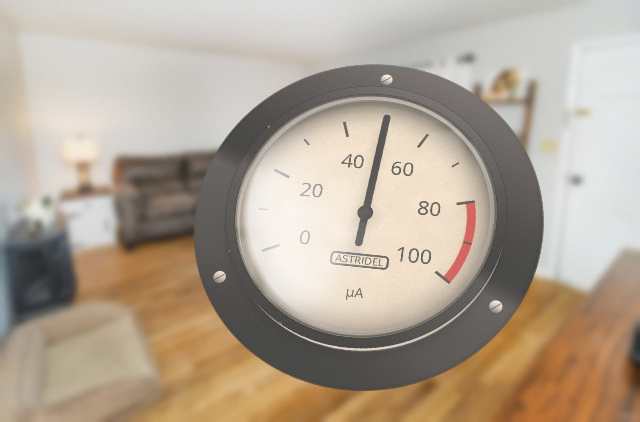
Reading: 50 (µA)
